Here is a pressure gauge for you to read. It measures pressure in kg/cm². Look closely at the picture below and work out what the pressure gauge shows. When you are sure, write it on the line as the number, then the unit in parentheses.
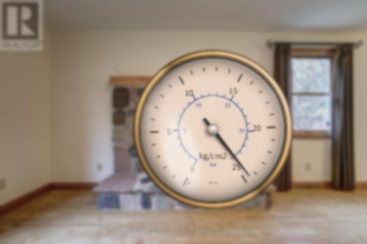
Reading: 24.5 (kg/cm²)
